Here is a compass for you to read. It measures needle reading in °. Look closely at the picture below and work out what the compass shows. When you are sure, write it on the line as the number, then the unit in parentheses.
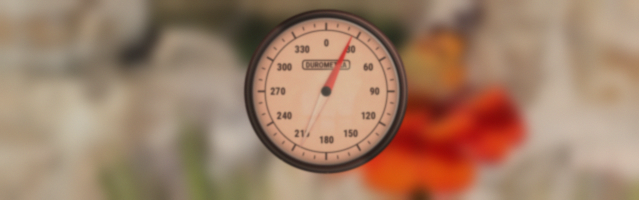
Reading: 25 (°)
